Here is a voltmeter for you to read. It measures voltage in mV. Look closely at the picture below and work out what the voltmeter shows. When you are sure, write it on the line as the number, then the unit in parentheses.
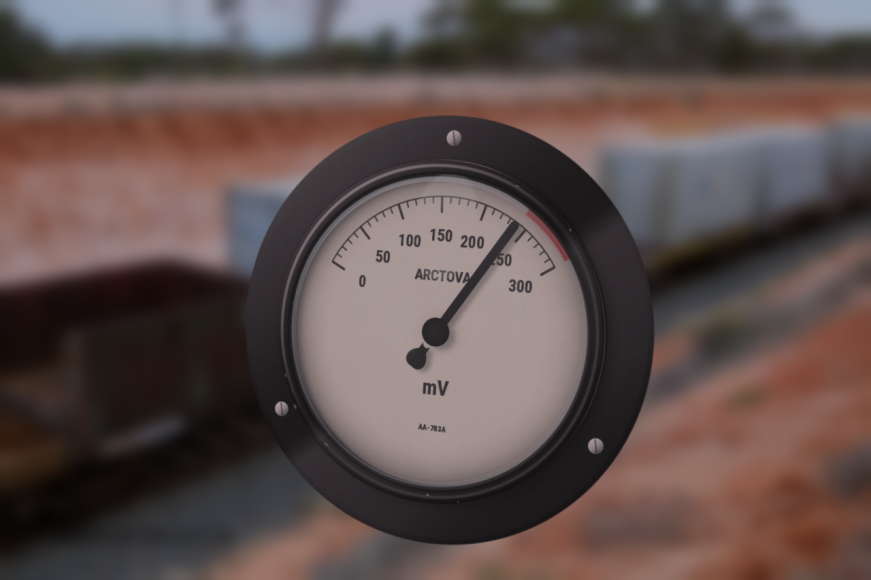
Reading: 240 (mV)
